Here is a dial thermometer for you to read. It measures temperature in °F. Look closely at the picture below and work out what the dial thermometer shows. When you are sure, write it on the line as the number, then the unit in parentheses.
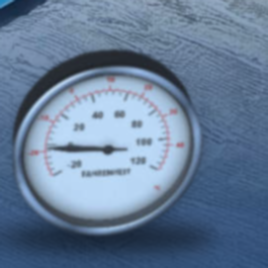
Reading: 0 (°F)
